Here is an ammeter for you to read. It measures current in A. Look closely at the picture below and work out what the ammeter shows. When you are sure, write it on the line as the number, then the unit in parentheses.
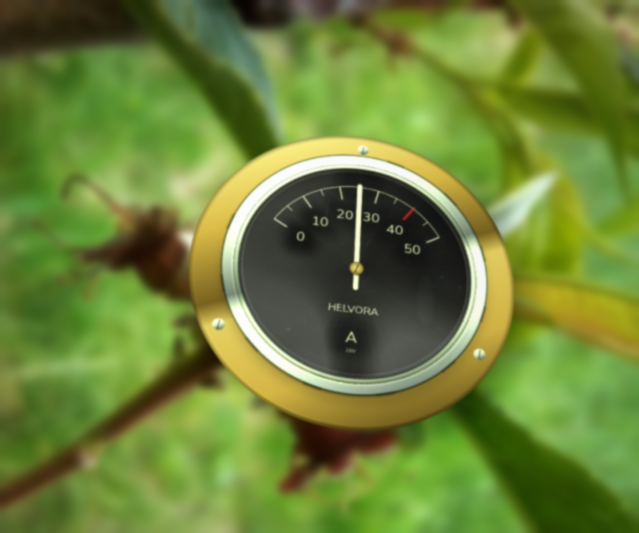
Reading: 25 (A)
